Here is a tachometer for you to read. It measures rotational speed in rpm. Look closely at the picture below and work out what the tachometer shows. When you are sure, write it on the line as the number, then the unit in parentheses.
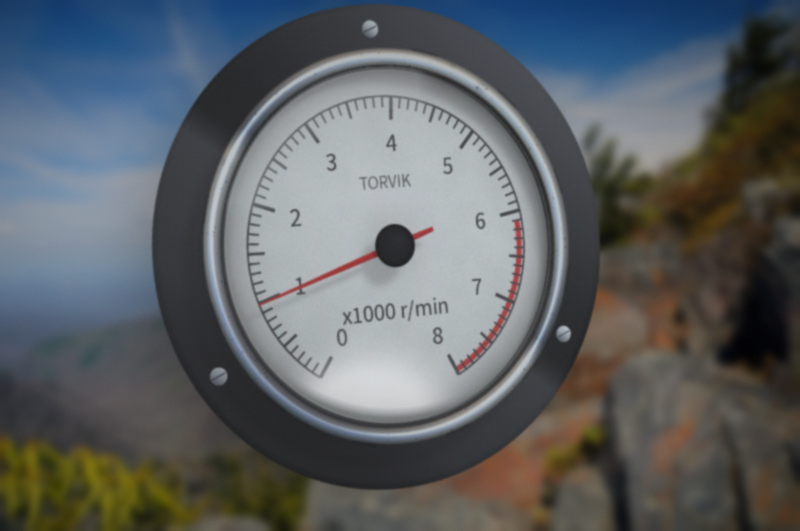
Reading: 1000 (rpm)
